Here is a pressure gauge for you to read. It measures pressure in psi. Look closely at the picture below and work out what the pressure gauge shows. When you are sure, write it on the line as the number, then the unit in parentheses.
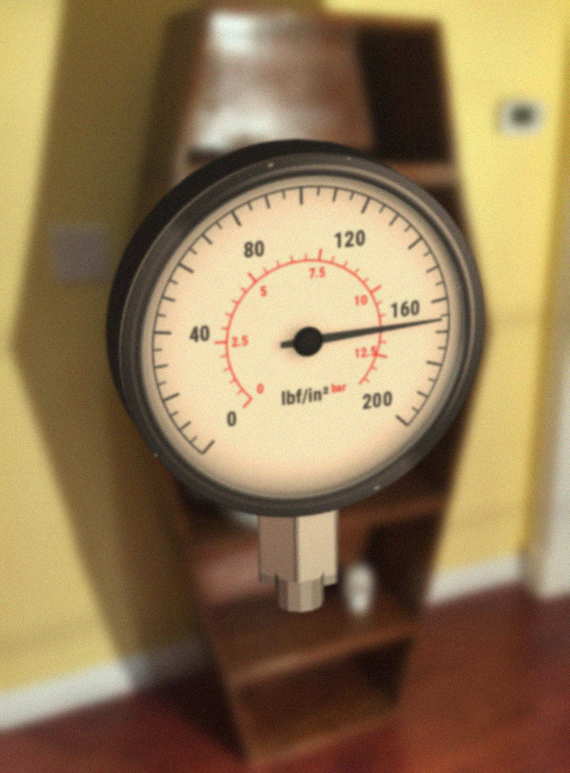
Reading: 165 (psi)
